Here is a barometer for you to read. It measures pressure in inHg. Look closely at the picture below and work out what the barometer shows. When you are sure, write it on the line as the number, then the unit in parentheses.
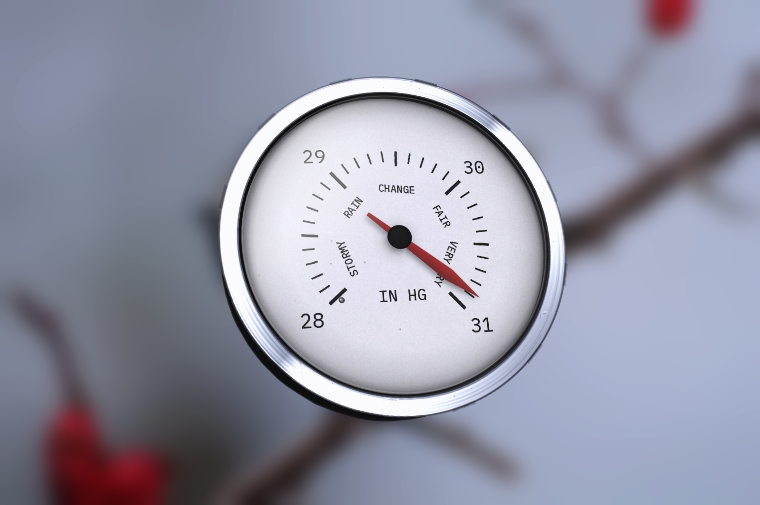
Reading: 30.9 (inHg)
